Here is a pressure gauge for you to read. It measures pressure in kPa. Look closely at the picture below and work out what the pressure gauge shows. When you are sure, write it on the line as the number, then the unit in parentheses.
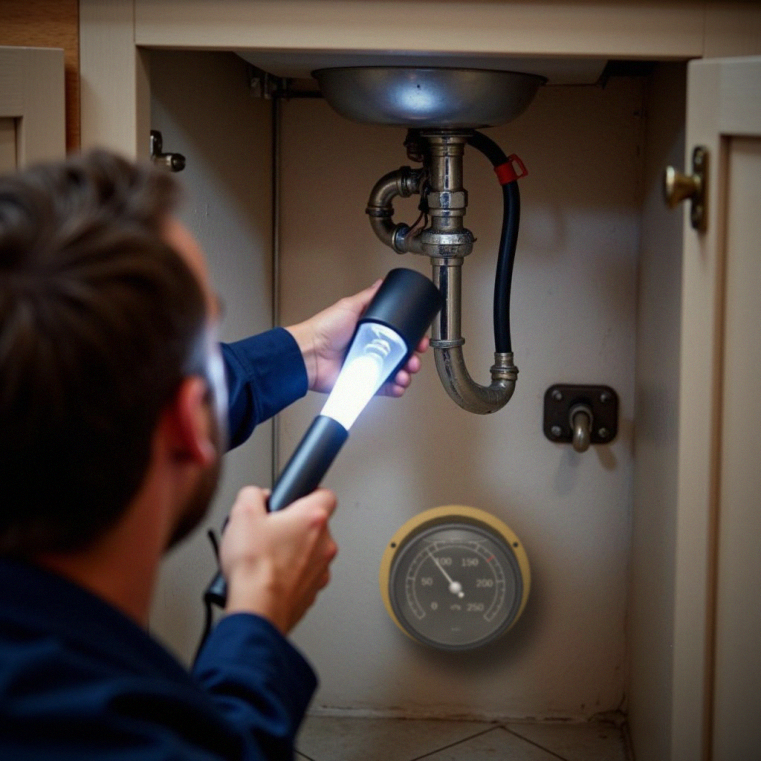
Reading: 90 (kPa)
